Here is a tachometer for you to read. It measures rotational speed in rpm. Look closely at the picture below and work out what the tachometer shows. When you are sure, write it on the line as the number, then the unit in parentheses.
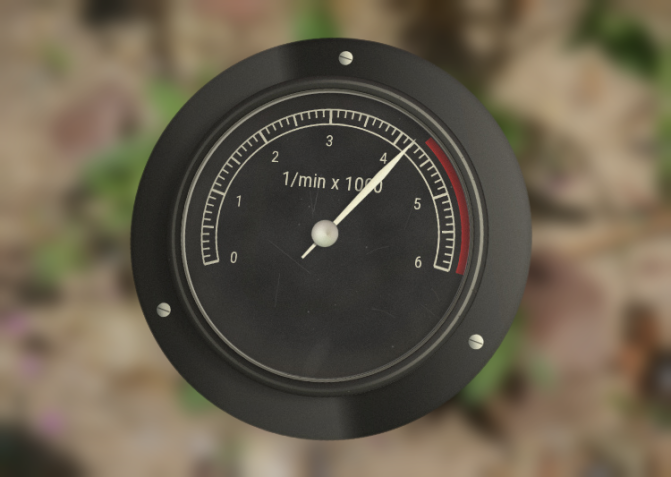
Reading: 4200 (rpm)
